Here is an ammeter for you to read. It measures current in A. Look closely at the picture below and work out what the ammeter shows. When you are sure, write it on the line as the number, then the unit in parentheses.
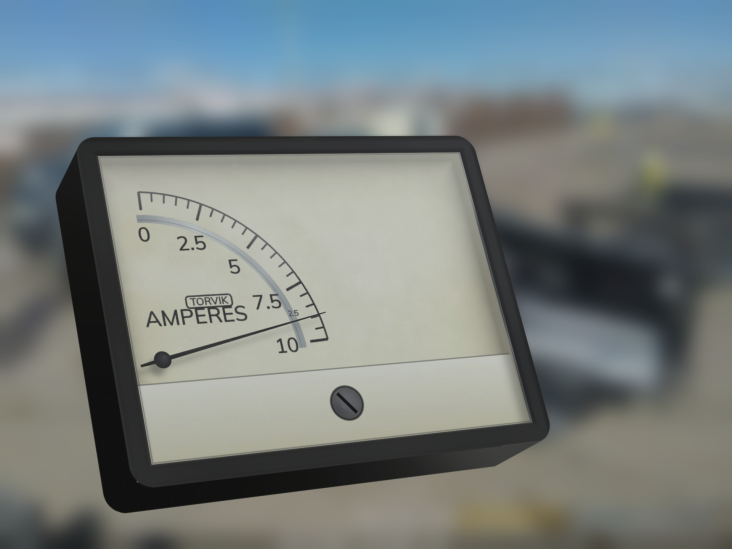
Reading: 9 (A)
